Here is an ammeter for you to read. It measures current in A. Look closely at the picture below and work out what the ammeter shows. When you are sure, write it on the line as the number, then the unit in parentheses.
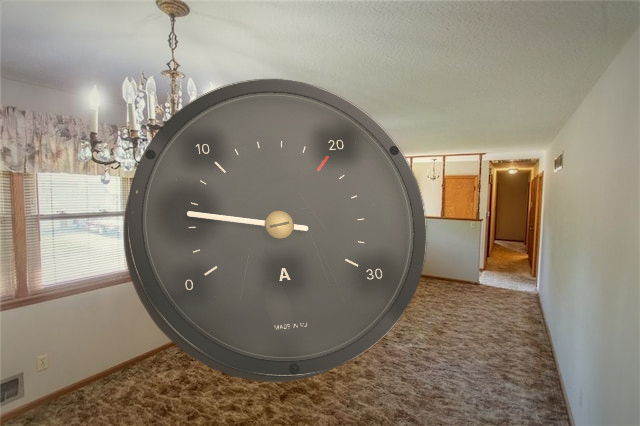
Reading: 5 (A)
